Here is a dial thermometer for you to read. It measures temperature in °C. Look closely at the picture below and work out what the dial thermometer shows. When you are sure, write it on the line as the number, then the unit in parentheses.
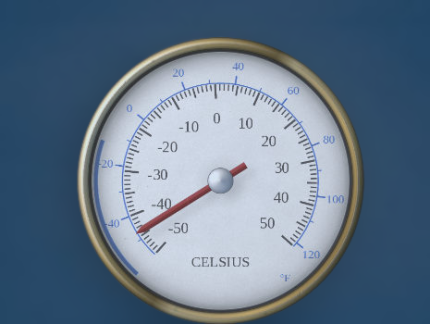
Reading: -44 (°C)
